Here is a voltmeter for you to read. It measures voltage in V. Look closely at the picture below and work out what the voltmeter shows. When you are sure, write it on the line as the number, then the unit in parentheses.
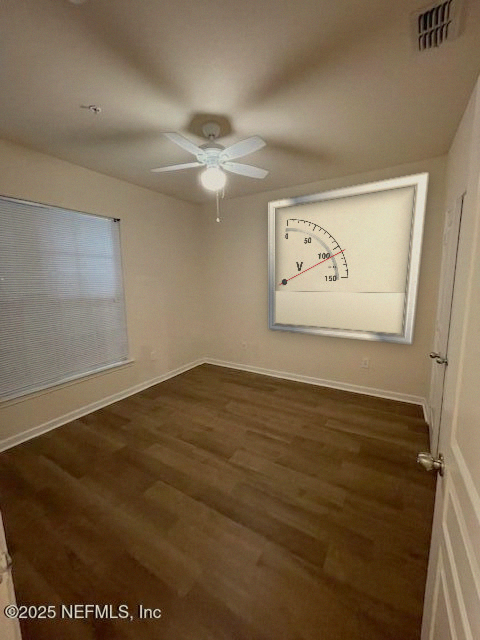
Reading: 110 (V)
